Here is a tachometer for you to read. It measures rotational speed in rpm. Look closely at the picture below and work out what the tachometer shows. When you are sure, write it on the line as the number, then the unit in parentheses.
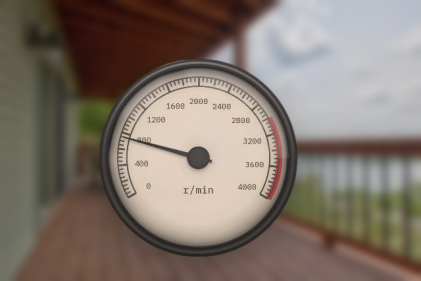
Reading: 750 (rpm)
